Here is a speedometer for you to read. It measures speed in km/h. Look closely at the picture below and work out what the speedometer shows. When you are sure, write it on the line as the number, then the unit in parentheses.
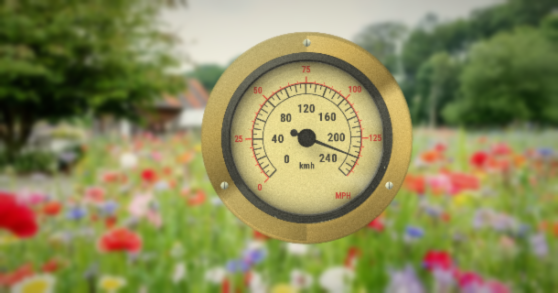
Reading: 220 (km/h)
